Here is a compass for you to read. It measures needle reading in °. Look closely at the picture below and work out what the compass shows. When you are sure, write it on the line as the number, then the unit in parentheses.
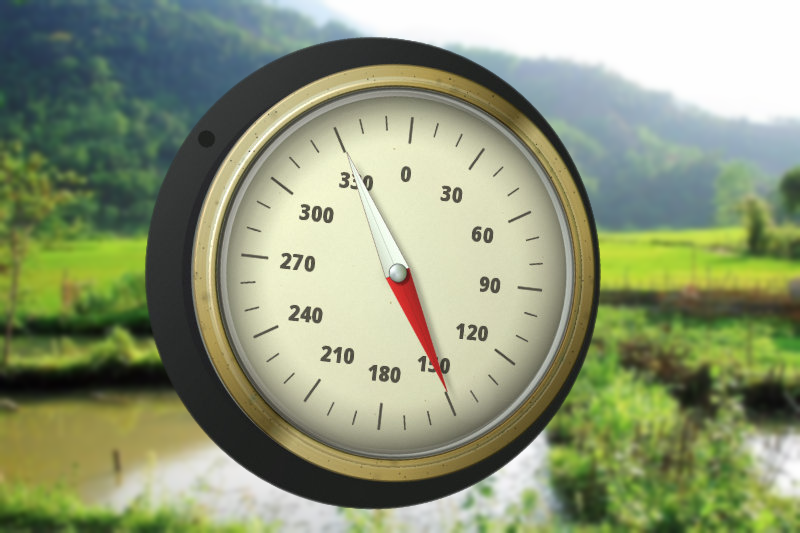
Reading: 150 (°)
